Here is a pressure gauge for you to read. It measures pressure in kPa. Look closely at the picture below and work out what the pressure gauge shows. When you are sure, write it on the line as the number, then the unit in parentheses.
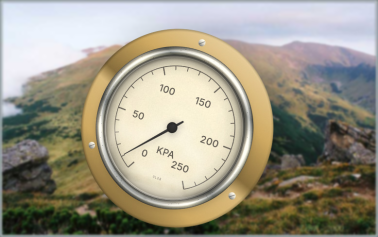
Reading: 10 (kPa)
